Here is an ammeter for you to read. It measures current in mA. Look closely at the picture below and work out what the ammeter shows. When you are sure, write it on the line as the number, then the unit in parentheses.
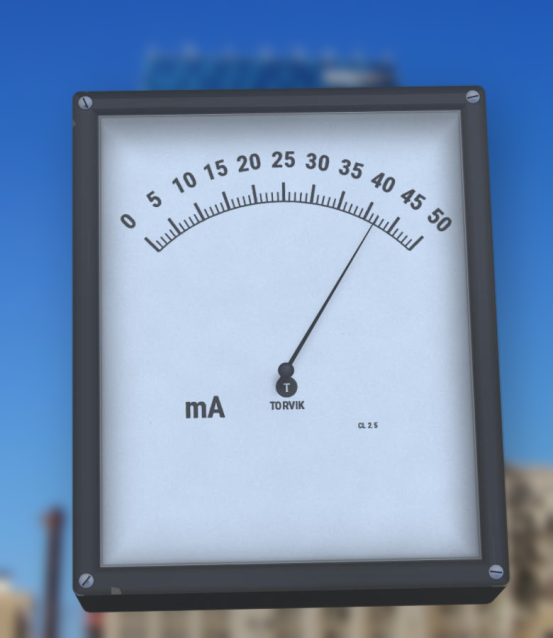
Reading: 42 (mA)
